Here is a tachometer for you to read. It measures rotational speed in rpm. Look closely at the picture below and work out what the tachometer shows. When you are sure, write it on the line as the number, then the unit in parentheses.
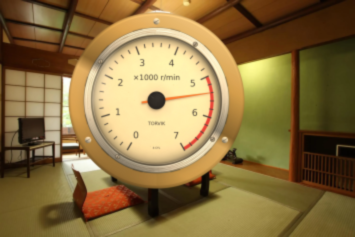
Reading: 5400 (rpm)
